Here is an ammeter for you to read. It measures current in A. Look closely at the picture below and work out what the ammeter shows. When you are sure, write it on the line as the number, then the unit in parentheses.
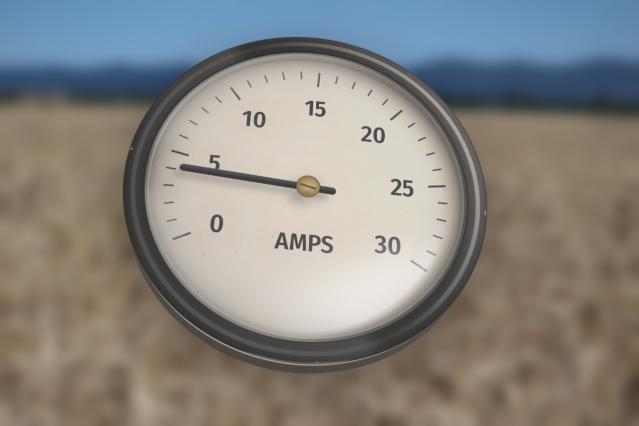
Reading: 4 (A)
